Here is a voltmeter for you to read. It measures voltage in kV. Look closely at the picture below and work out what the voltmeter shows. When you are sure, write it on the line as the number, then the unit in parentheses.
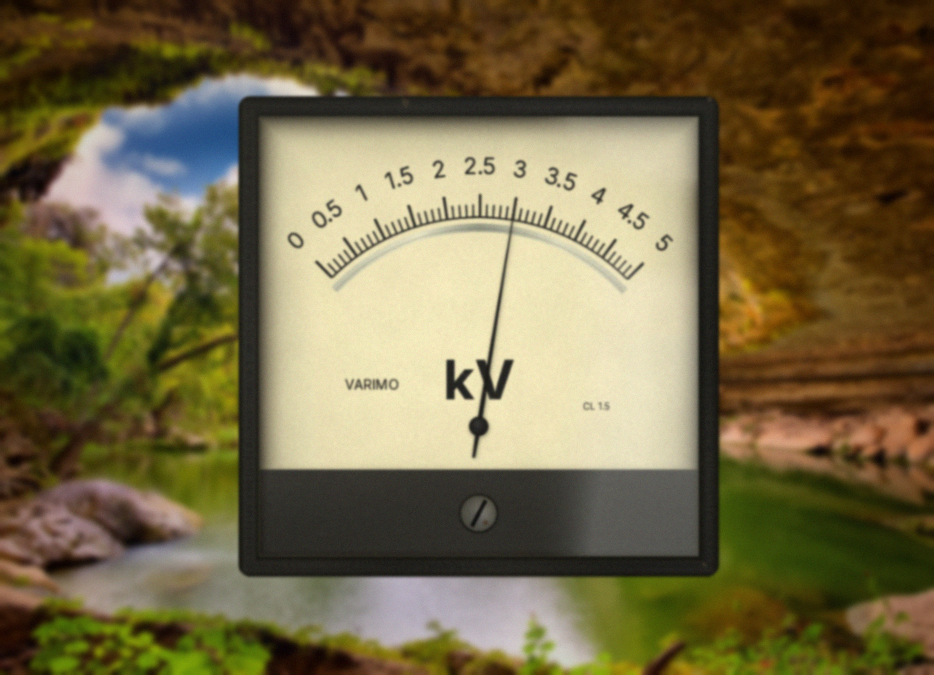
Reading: 3 (kV)
